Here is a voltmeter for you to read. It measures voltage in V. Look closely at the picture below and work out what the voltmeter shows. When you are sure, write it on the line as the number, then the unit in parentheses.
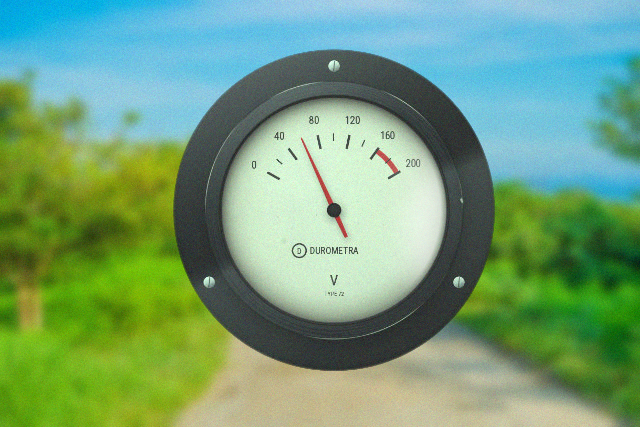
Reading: 60 (V)
